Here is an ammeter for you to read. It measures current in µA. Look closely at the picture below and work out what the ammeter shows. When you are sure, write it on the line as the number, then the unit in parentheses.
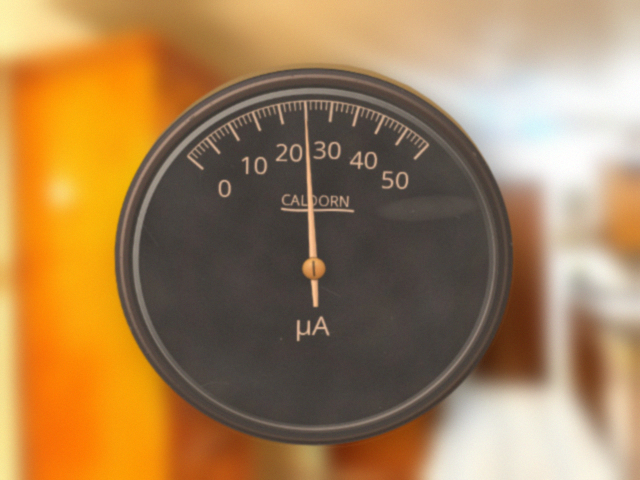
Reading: 25 (µA)
